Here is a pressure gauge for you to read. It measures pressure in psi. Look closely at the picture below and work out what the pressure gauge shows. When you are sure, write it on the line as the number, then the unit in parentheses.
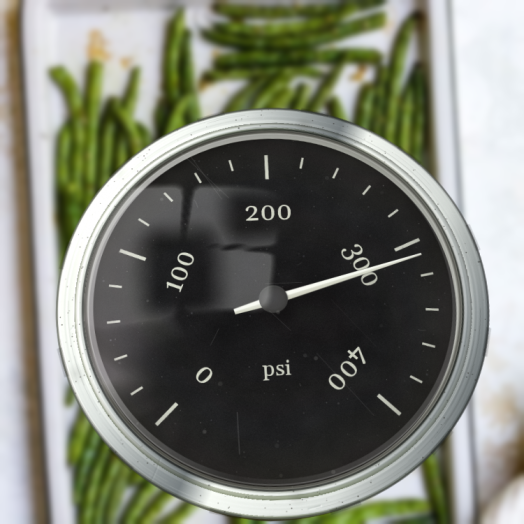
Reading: 310 (psi)
